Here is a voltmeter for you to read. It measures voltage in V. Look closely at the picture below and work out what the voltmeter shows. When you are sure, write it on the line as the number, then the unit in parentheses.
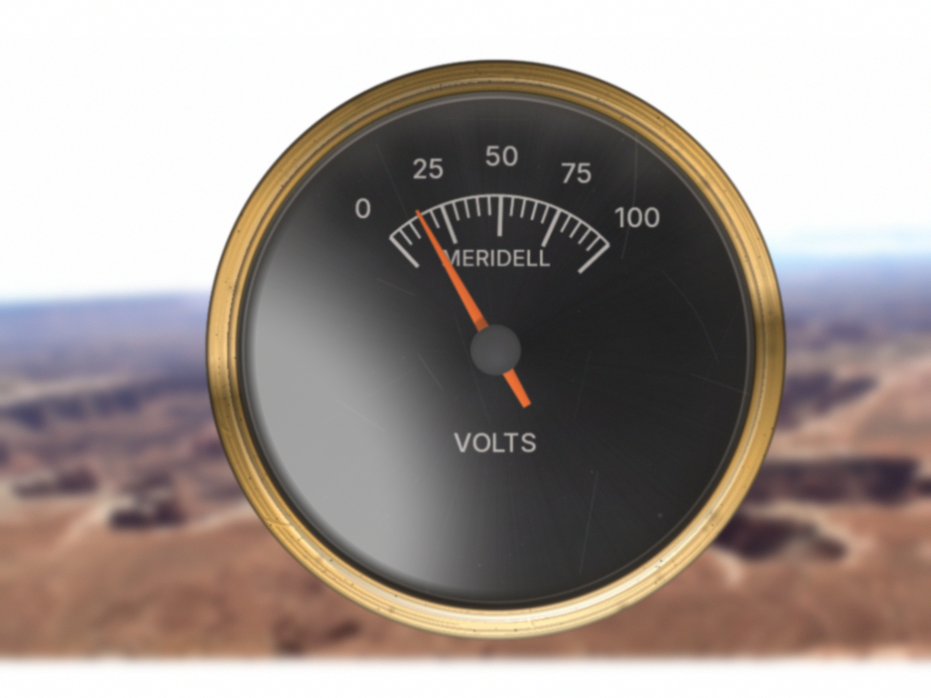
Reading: 15 (V)
